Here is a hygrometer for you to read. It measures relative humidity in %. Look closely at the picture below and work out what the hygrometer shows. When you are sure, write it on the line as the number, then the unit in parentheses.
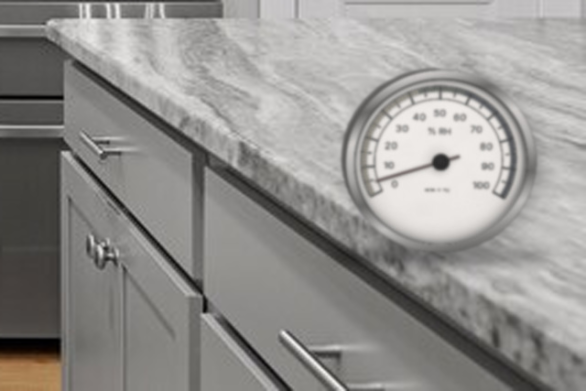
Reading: 5 (%)
